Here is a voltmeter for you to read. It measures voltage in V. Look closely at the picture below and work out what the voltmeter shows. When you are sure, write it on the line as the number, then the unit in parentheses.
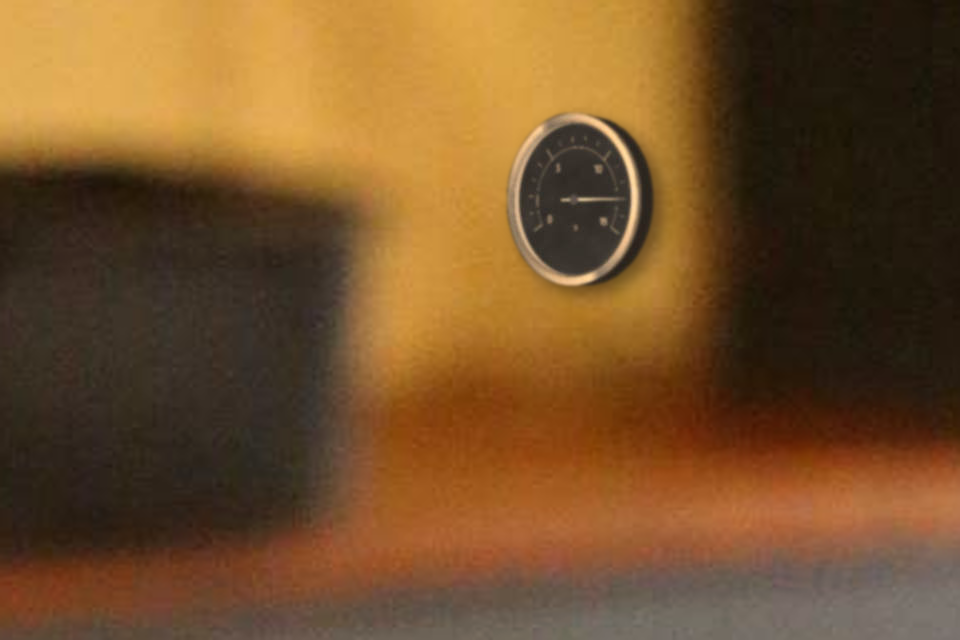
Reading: 13 (V)
